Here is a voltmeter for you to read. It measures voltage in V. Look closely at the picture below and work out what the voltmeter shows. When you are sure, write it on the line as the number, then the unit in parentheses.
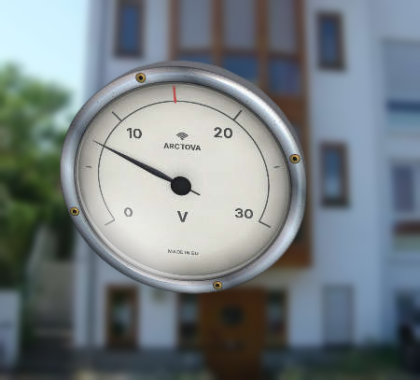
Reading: 7.5 (V)
